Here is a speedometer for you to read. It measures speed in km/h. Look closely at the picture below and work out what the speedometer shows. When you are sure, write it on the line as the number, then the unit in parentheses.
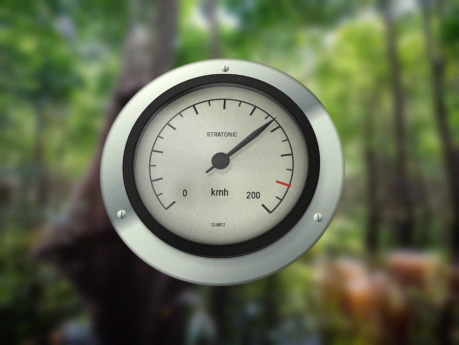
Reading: 135 (km/h)
